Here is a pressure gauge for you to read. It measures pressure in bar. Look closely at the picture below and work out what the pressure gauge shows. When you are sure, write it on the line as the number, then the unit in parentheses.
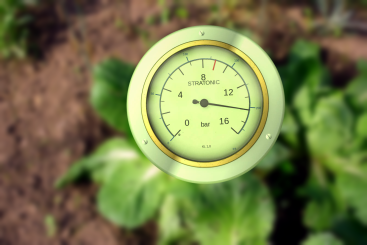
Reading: 14 (bar)
